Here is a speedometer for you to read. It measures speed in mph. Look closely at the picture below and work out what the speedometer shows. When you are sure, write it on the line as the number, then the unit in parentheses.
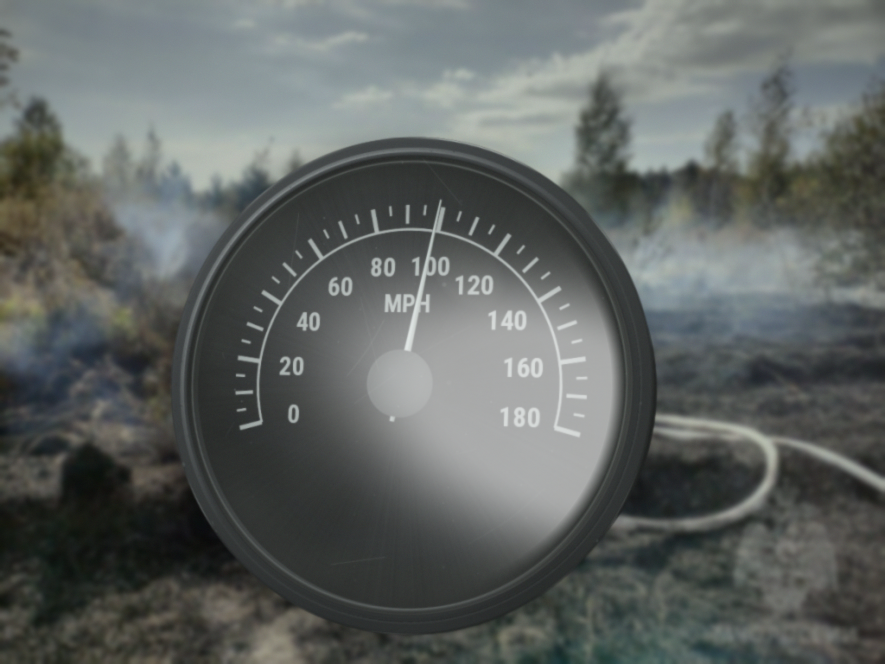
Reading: 100 (mph)
